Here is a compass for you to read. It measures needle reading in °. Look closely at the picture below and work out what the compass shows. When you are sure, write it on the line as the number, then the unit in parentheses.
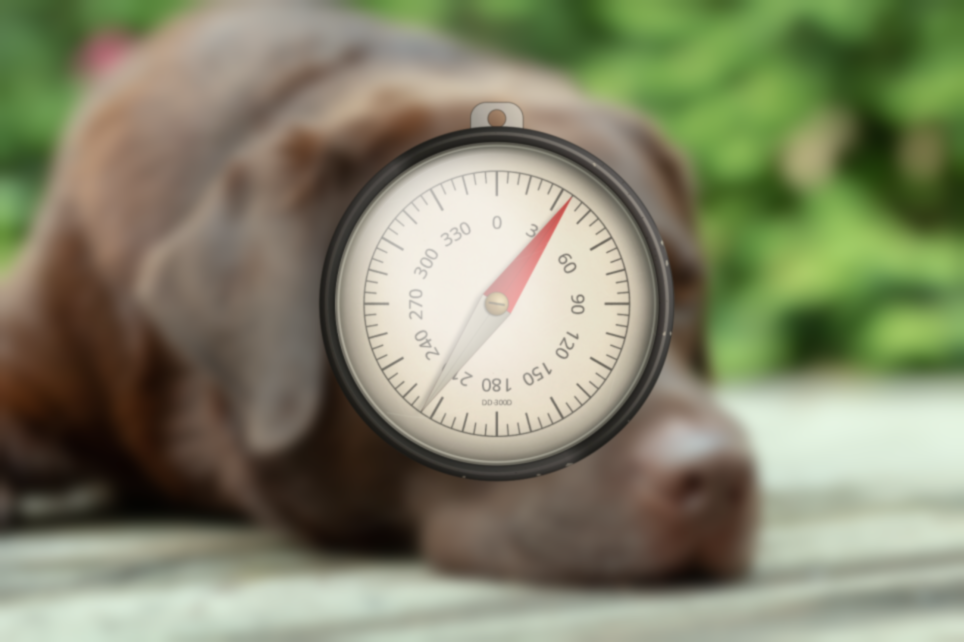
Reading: 35 (°)
